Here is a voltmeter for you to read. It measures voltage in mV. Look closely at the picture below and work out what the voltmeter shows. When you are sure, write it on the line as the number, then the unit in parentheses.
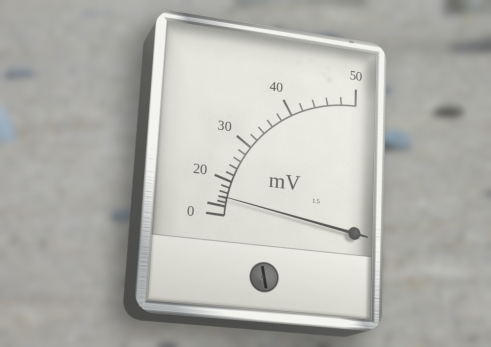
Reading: 14 (mV)
